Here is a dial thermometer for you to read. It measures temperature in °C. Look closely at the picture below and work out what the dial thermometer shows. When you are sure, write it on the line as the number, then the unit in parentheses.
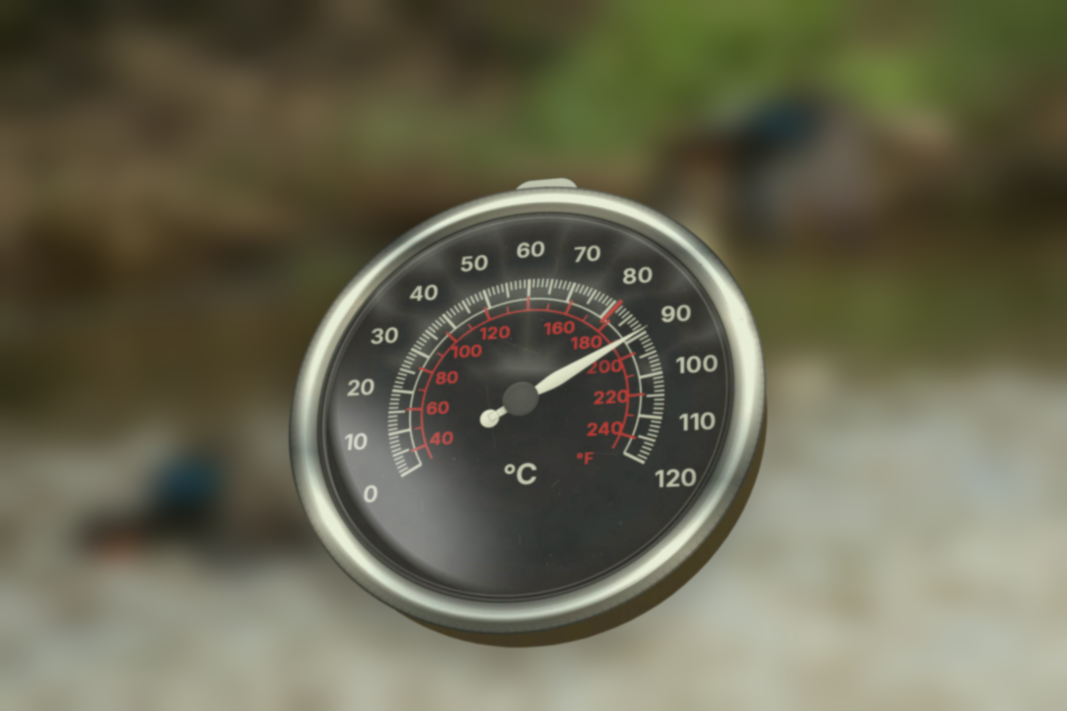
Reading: 90 (°C)
